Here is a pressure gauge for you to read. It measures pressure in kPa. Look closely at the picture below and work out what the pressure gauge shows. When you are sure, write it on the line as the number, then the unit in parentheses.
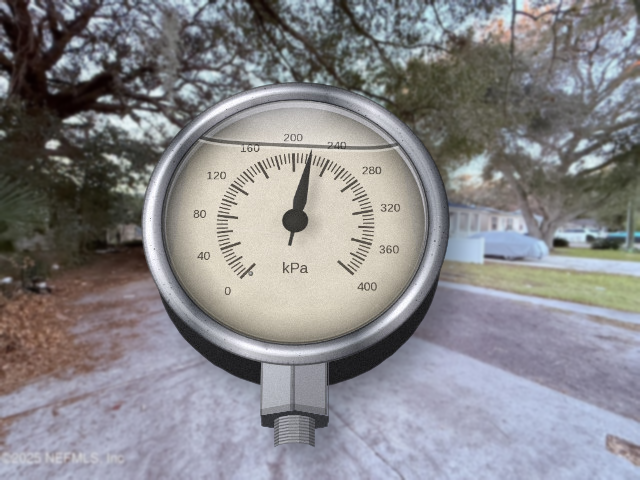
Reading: 220 (kPa)
